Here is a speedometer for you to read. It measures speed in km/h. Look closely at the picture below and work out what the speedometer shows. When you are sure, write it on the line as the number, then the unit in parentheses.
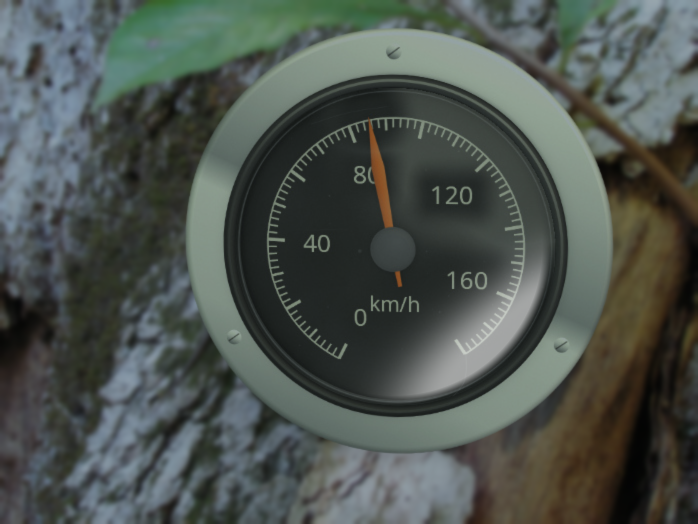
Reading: 86 (km/h)
